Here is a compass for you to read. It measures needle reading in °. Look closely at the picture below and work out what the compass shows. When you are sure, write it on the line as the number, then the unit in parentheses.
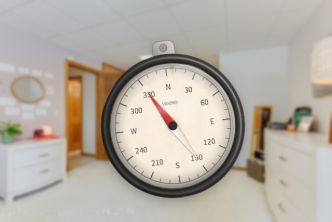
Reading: 330 (°)
